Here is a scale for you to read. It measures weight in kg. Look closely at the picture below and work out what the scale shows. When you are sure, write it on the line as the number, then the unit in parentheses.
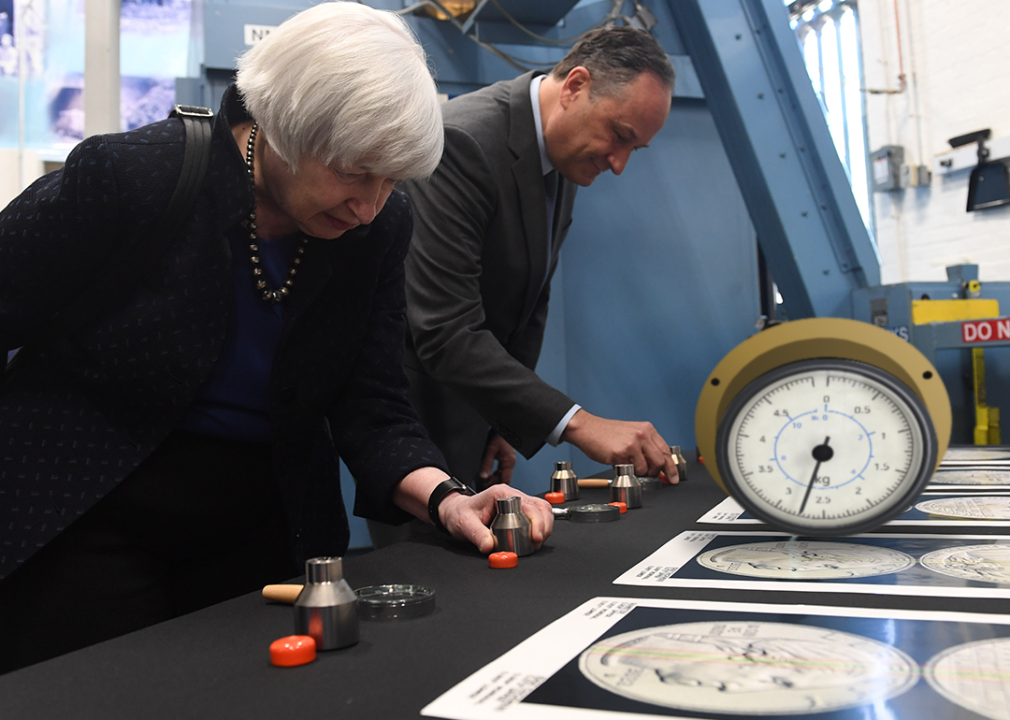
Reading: 2.75 (kg)
